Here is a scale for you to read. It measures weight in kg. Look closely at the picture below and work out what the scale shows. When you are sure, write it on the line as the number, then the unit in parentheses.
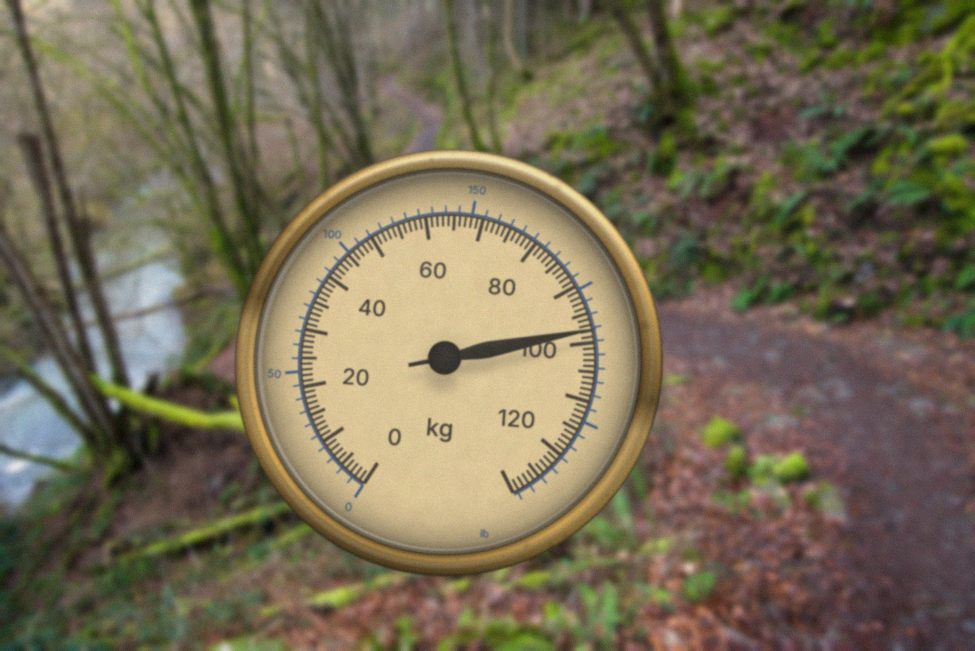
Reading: 98 (kg)
